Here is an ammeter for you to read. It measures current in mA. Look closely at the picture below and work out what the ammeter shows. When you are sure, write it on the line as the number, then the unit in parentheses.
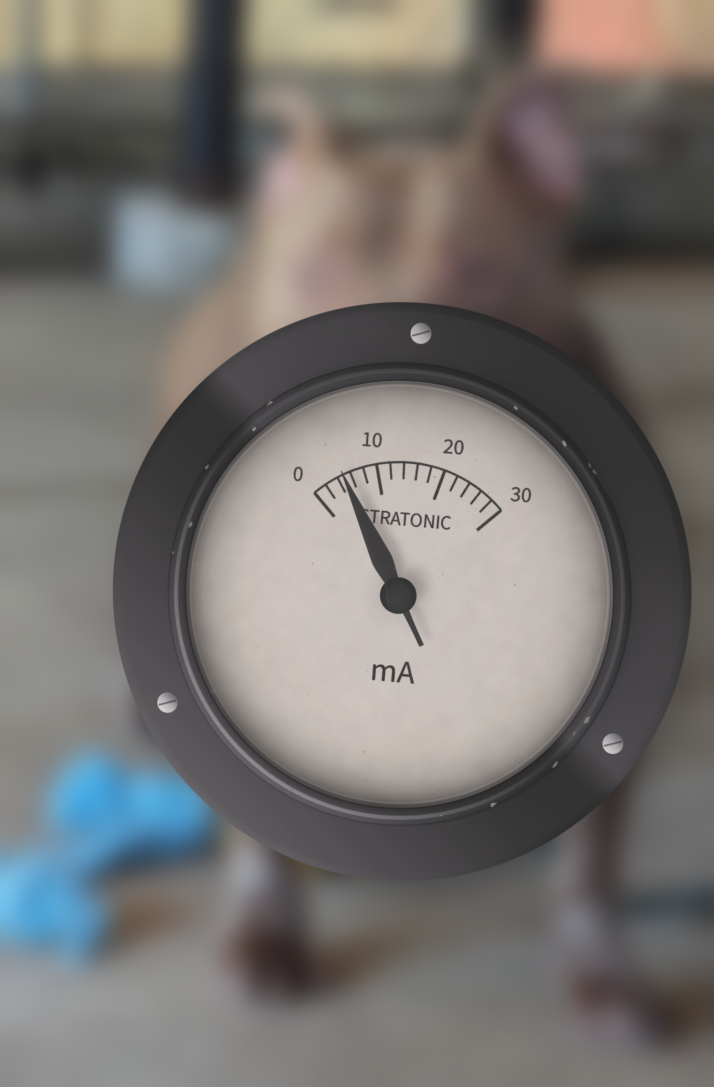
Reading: 5 (mA)
